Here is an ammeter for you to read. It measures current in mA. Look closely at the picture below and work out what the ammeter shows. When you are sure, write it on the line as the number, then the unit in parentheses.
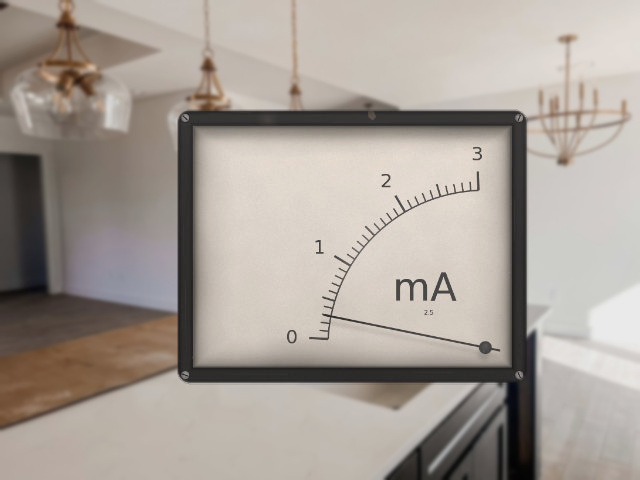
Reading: 0.3 (mA)
